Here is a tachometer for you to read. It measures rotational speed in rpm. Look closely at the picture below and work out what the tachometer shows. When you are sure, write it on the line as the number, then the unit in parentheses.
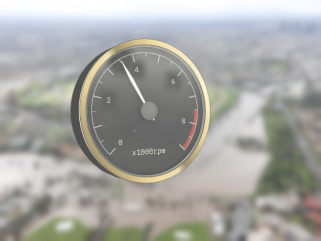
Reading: 3500 (rpm)
